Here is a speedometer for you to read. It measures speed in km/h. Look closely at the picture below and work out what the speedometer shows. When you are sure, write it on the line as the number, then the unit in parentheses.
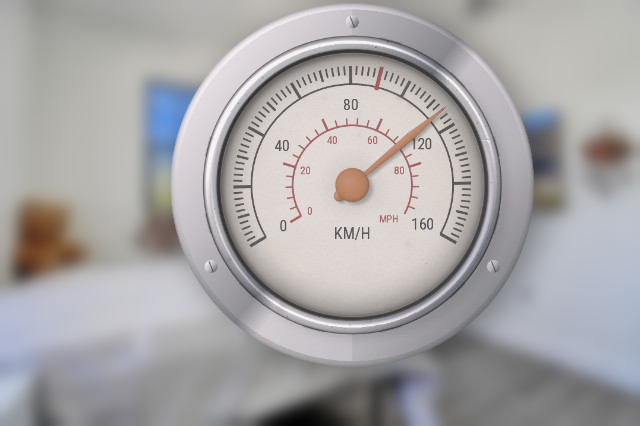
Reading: 114 (km/h)
